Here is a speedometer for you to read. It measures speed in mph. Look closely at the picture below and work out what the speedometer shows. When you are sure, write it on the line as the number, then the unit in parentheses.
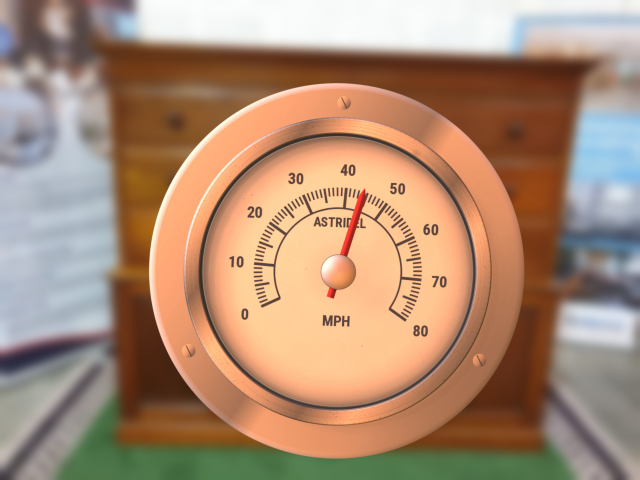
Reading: 44 (mph)
